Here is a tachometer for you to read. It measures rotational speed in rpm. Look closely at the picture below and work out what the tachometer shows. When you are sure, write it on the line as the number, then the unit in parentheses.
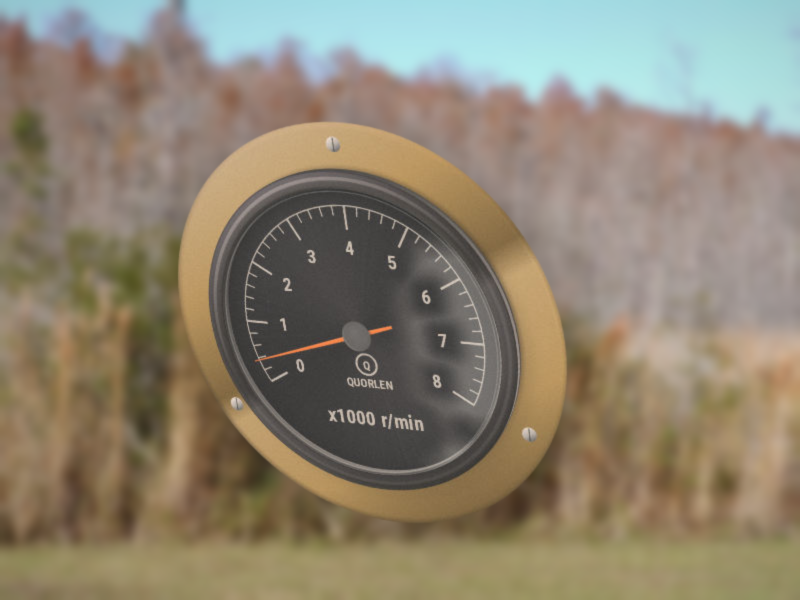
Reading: 400 (rpm)
